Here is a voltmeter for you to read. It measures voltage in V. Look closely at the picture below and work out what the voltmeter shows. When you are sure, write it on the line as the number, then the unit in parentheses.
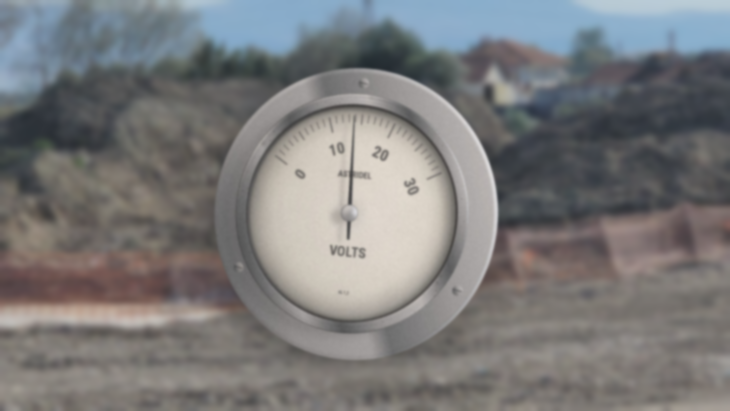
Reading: 14 (V)
